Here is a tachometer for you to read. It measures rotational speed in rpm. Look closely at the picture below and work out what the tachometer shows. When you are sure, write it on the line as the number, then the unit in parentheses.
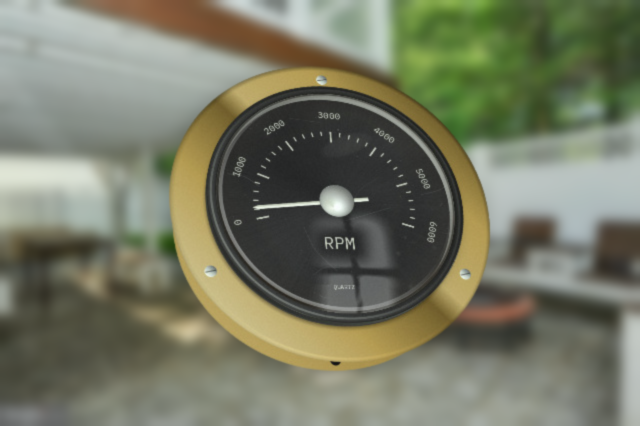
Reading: 200 (rpm)
